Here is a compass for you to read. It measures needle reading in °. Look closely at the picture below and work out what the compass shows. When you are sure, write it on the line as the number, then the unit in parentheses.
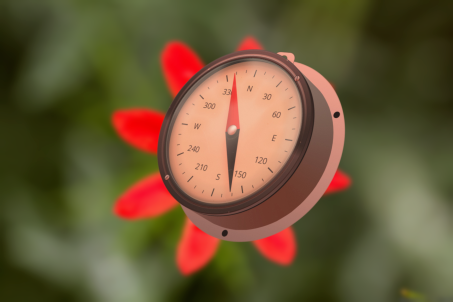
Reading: 340 (°)
